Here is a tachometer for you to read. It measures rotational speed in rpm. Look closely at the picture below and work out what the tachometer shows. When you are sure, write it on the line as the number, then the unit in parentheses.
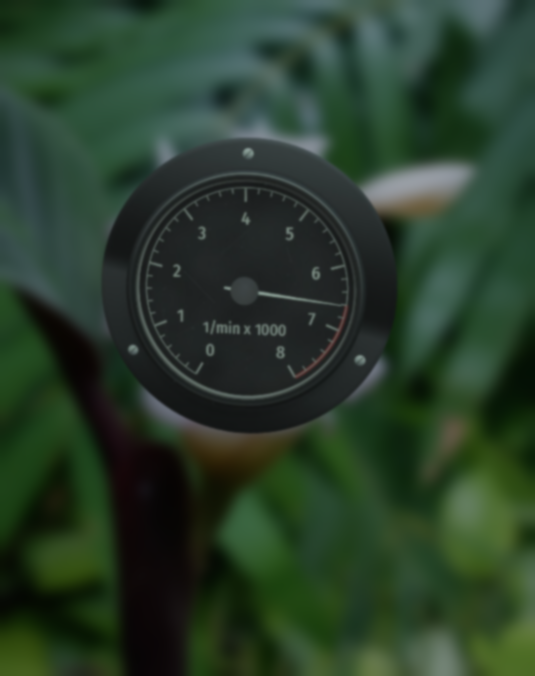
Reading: 6600 (rpm)
